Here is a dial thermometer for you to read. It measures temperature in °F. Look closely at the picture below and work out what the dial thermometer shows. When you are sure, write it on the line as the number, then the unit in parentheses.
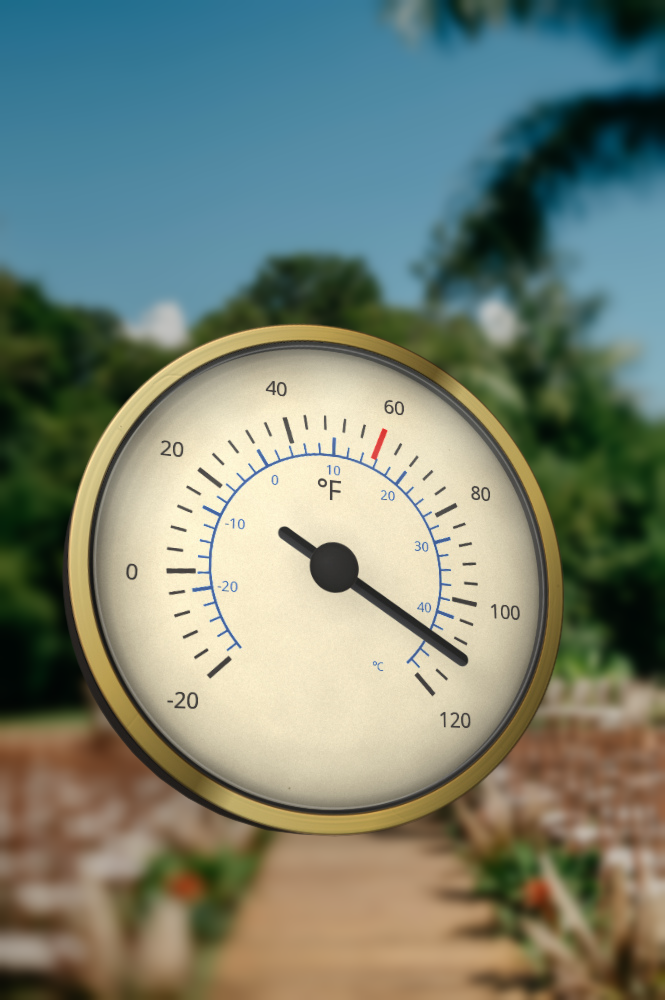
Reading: 112 (°F)
